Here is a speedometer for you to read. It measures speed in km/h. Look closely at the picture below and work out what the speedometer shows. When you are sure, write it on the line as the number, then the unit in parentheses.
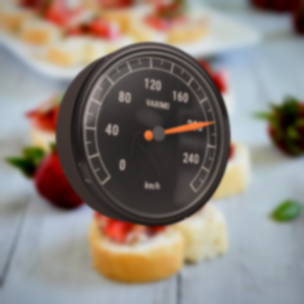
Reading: 200 (km/h)
